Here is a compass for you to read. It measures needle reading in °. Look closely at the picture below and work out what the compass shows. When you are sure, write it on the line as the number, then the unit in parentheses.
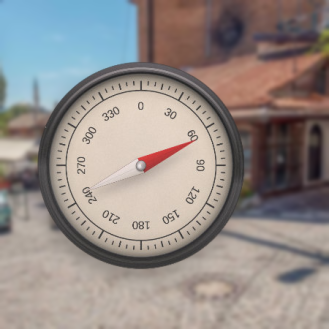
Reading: 65 (°)
